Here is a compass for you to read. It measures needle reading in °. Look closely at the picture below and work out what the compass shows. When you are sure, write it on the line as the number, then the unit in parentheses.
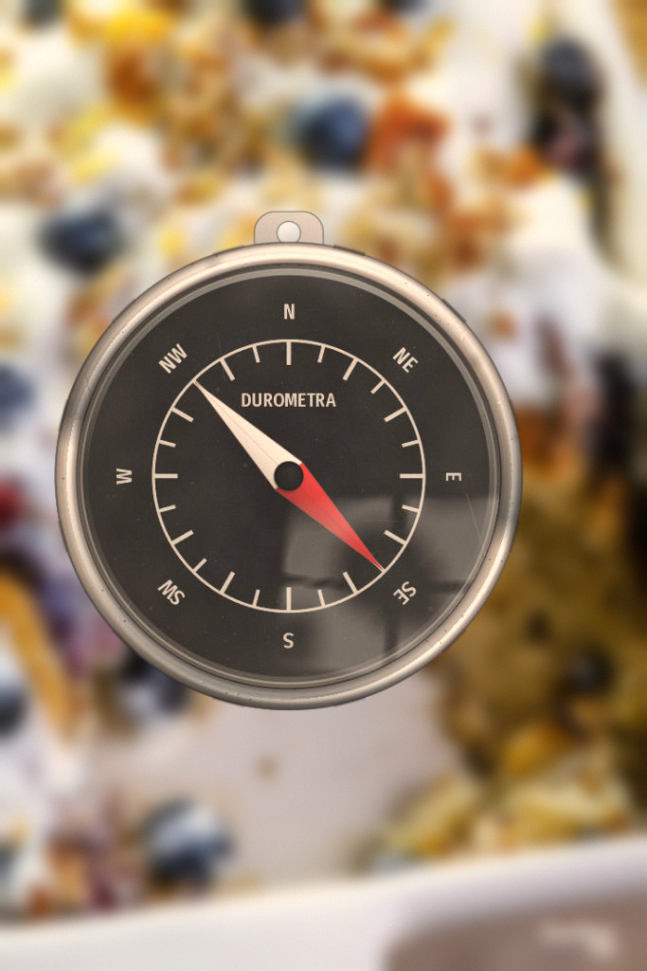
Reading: 135 (°)
